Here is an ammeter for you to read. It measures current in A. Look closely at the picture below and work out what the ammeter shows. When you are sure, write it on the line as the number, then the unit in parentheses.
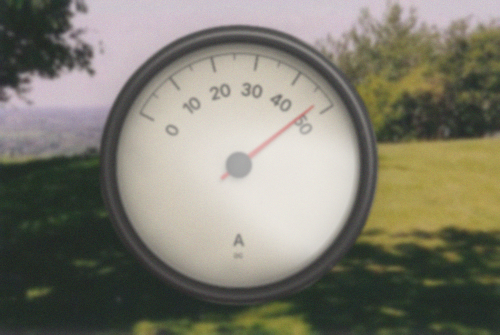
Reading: 47.5 (A)
